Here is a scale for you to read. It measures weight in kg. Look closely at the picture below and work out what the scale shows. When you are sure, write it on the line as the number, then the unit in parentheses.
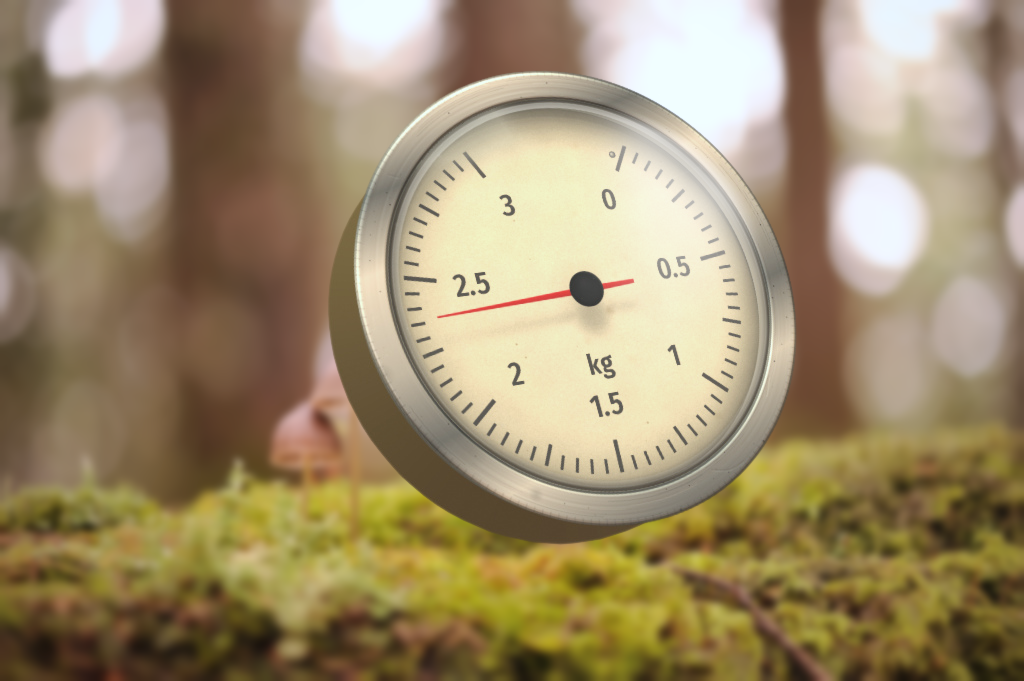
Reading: 2.35 (kg)
